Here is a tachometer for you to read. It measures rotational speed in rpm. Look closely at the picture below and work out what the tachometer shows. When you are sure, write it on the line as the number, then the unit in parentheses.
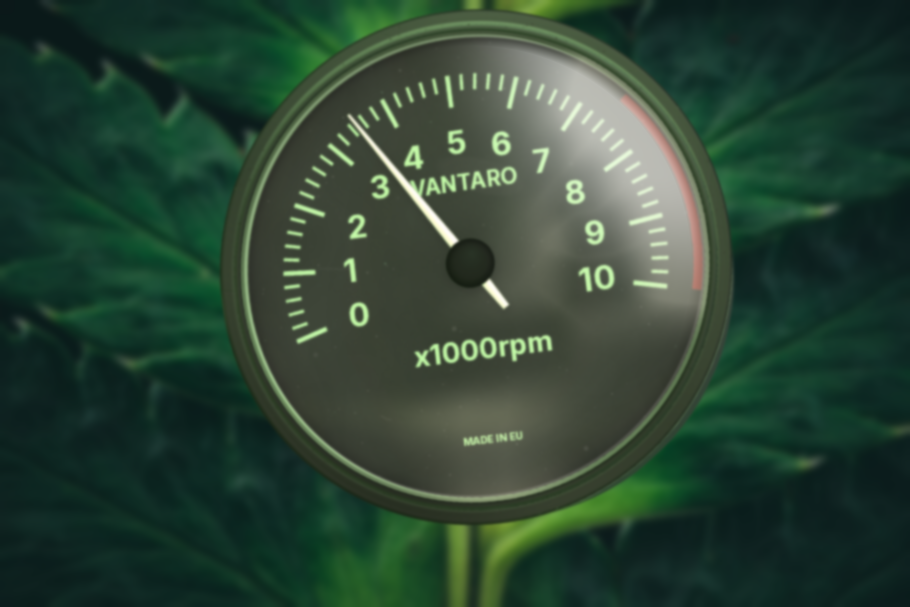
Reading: 3500 (rpm)
